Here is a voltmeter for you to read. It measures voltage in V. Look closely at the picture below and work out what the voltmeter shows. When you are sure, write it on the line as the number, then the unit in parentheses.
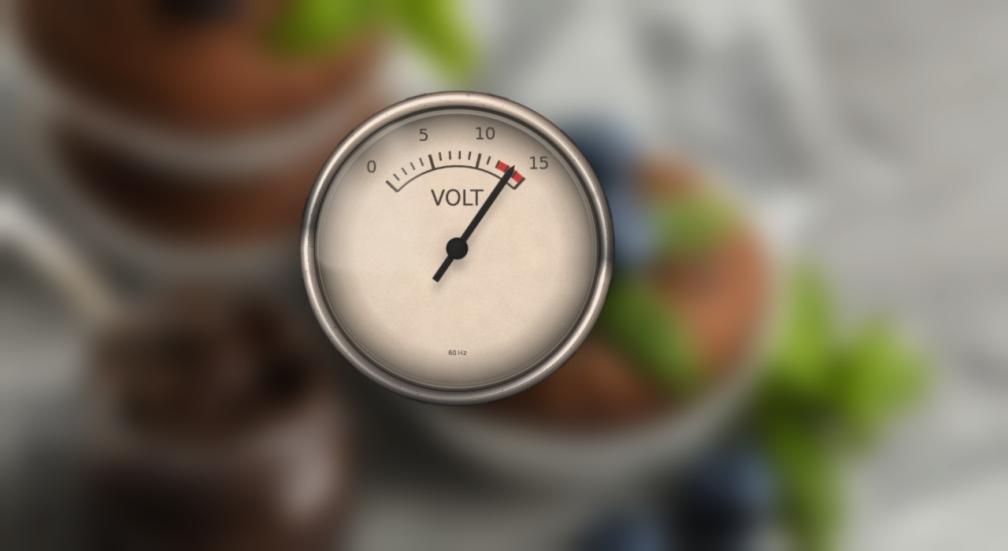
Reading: 13.5 (V)
